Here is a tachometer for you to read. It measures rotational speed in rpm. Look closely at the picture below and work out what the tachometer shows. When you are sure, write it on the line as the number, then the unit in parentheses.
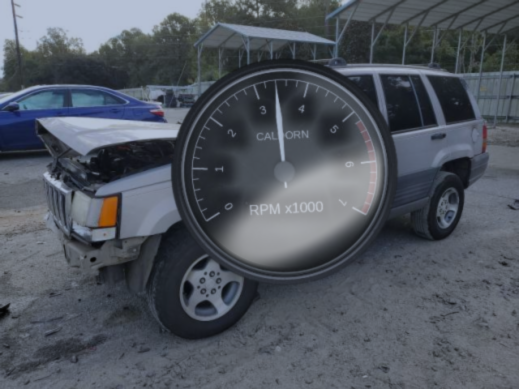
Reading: 3400 (rpm)
